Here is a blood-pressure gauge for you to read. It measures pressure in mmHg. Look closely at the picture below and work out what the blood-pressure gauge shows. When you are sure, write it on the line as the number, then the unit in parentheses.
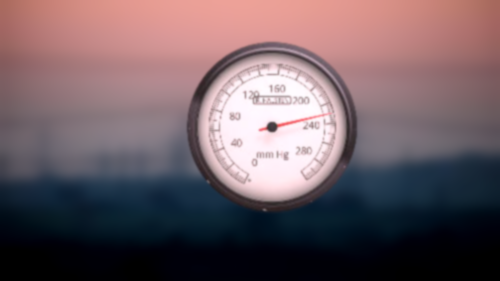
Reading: 230 (mmHg)
